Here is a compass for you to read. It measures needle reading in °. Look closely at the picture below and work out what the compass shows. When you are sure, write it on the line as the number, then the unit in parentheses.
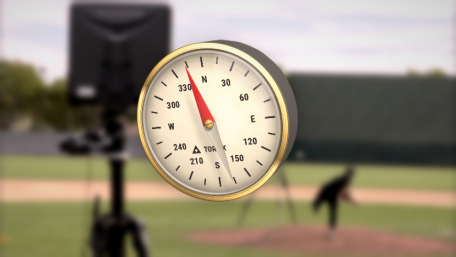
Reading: 345 (°)
